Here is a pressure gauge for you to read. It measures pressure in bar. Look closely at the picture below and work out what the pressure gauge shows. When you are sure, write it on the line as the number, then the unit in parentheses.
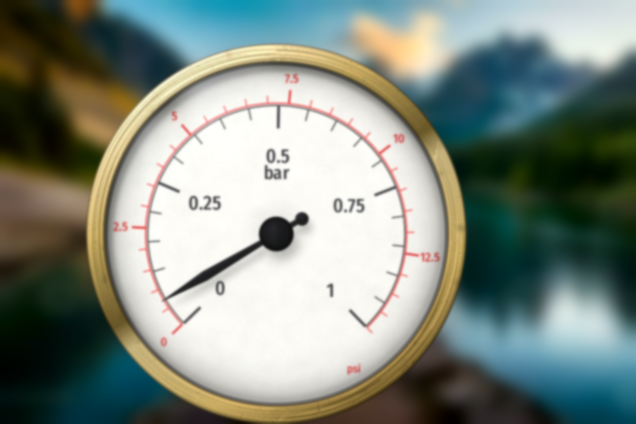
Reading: 0.05 (bar)
